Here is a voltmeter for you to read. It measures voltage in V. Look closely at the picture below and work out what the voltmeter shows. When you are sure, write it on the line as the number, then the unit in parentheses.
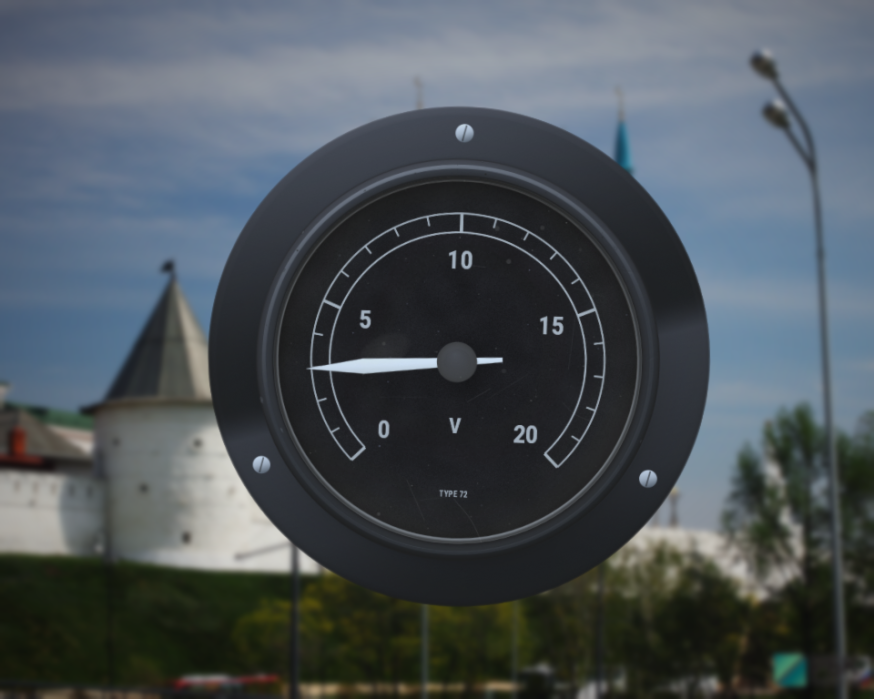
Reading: 3 (V)
